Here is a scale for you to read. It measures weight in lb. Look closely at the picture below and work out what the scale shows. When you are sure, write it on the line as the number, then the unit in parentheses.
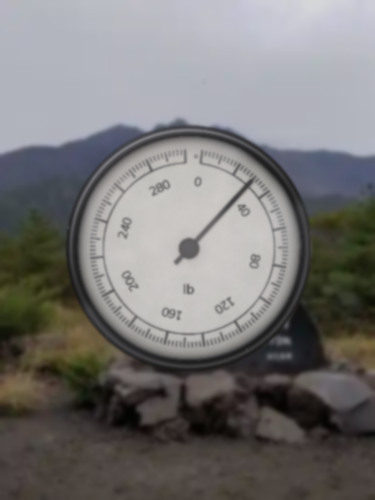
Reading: 30 (lb)
